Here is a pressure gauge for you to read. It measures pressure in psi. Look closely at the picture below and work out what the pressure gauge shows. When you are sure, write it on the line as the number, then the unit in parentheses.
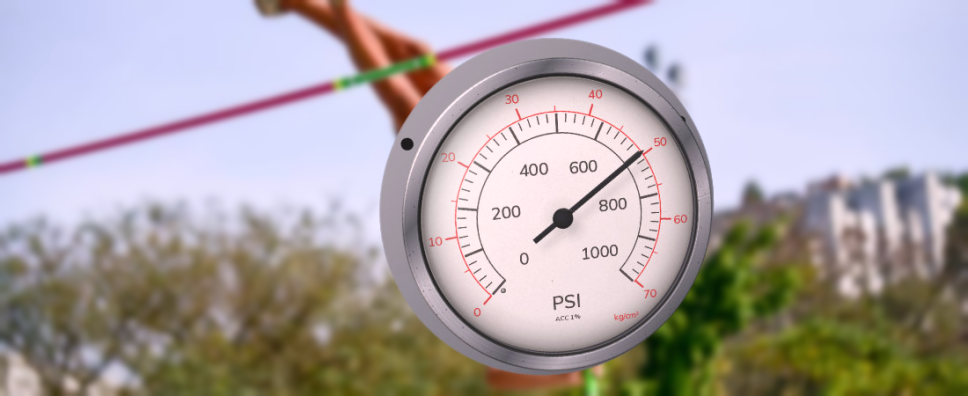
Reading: 700 (psi)
